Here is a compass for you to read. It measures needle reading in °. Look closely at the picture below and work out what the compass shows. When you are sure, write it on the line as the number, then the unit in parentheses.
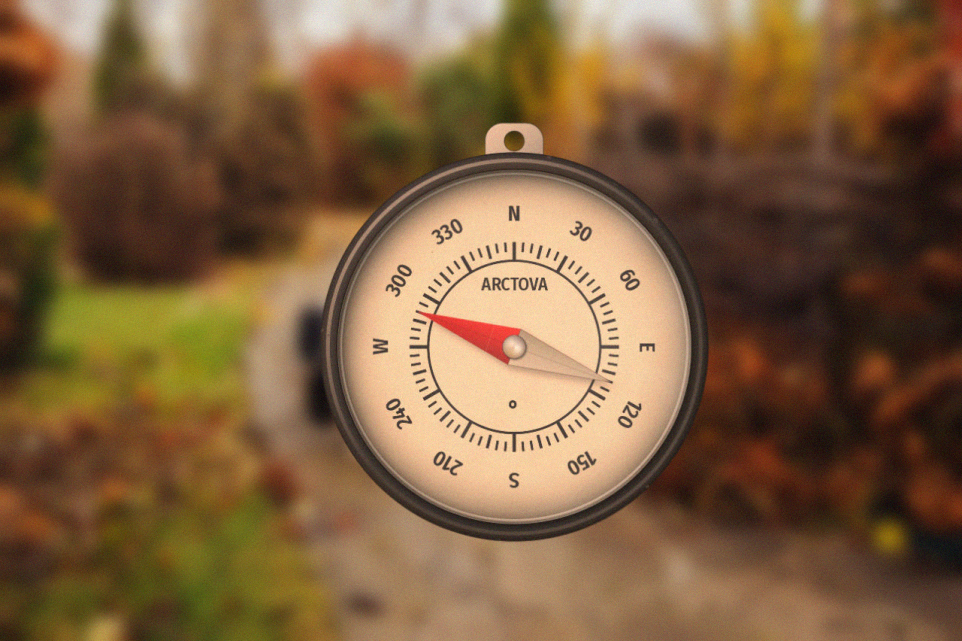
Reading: 290 (°)
